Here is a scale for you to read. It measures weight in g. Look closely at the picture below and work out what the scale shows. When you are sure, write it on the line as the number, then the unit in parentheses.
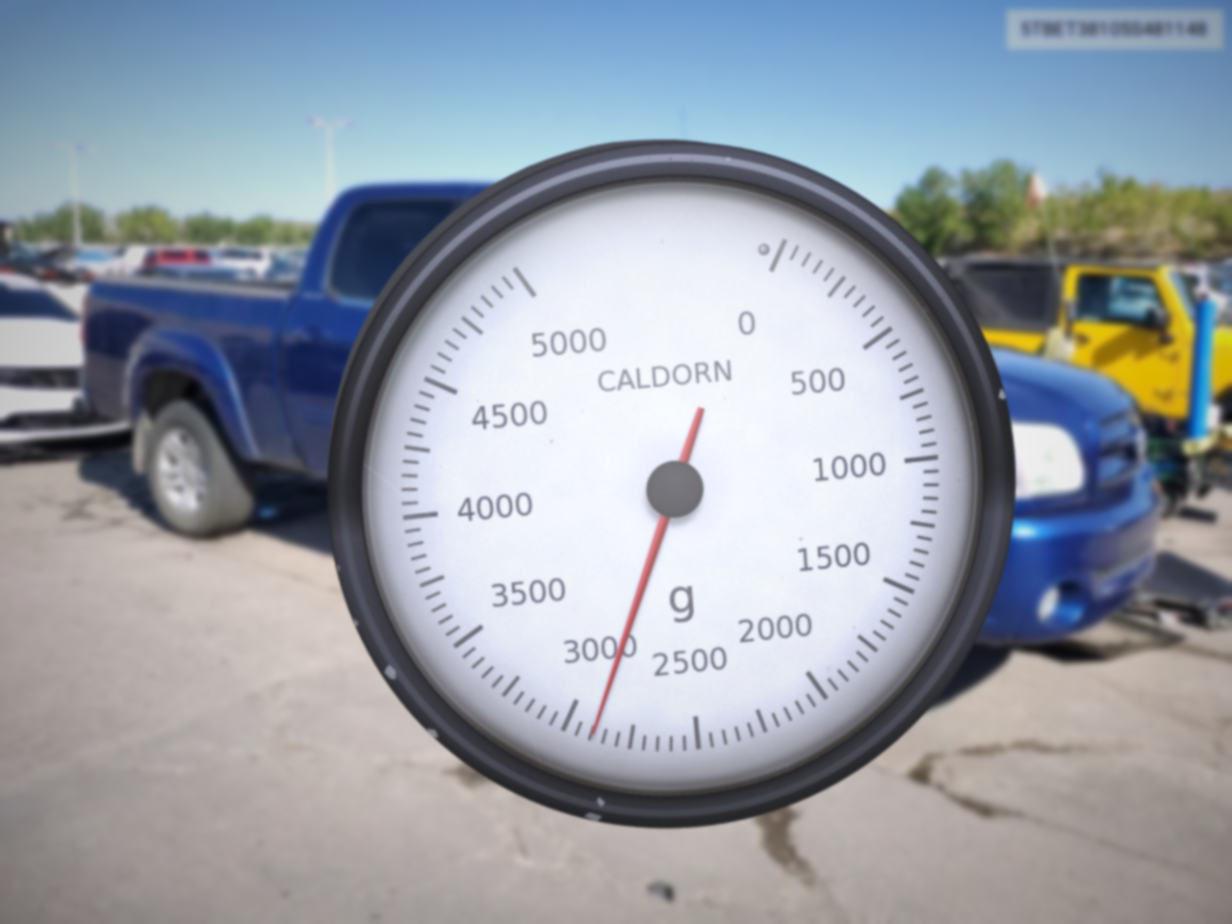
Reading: 2900 (g)
